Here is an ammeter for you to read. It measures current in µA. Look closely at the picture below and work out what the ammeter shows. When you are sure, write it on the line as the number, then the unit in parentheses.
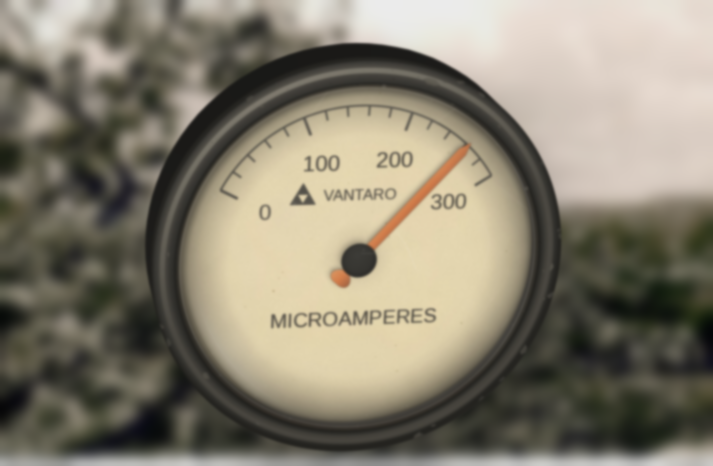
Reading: 260 (µA)
